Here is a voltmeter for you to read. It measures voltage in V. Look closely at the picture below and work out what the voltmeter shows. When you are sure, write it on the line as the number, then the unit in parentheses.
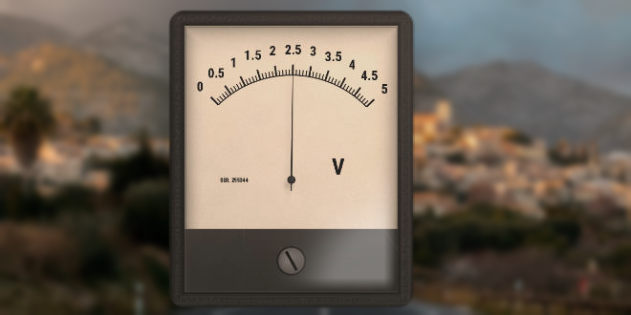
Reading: 2.5 (V)
